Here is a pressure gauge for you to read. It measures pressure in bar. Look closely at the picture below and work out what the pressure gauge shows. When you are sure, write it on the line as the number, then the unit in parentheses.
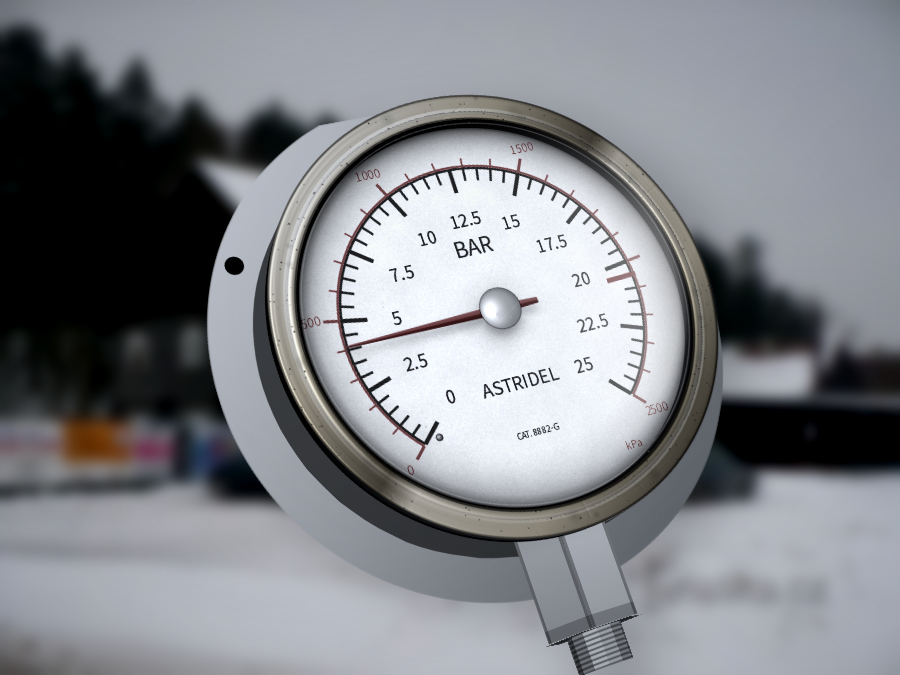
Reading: 4 (bar)
